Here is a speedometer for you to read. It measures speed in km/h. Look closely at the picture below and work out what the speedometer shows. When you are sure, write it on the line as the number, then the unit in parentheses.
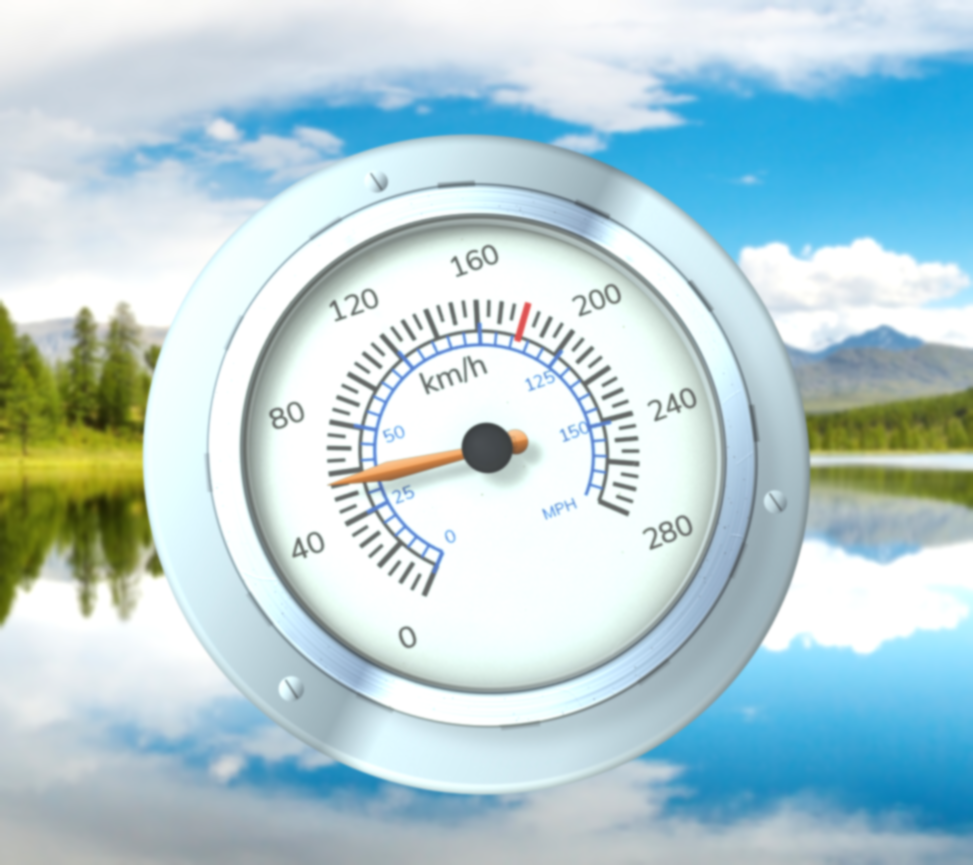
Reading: 55 (km/h)
